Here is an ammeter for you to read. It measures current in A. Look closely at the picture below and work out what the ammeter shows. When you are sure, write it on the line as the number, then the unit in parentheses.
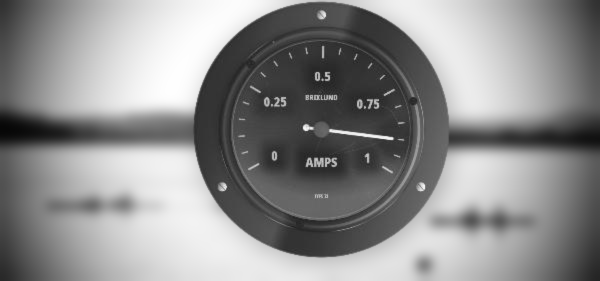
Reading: 0.9 (A)
